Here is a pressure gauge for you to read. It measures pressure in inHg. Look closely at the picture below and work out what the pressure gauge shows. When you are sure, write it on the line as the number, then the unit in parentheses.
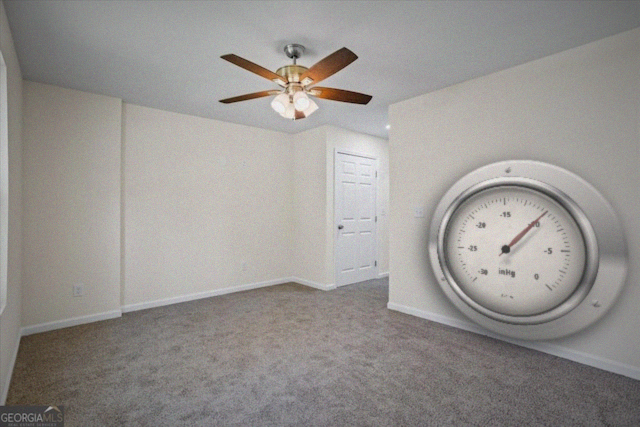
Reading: -10 (inHg)
